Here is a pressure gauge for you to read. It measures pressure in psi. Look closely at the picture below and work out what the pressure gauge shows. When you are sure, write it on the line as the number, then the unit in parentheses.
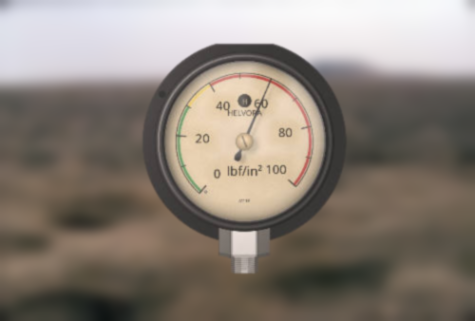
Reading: 60 (psi)
